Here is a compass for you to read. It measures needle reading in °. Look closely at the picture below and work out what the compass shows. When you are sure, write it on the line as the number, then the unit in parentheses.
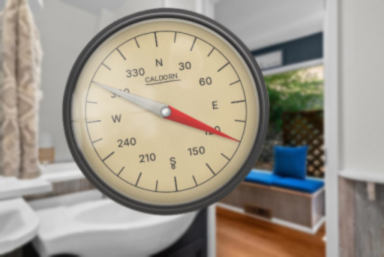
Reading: 120 (°)
